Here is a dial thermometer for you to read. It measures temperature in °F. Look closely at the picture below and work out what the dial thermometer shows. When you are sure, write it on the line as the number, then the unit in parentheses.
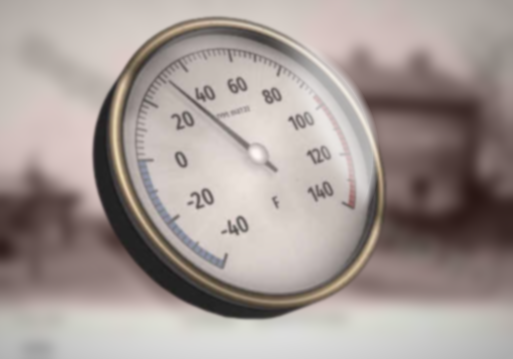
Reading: 30 (°F)
